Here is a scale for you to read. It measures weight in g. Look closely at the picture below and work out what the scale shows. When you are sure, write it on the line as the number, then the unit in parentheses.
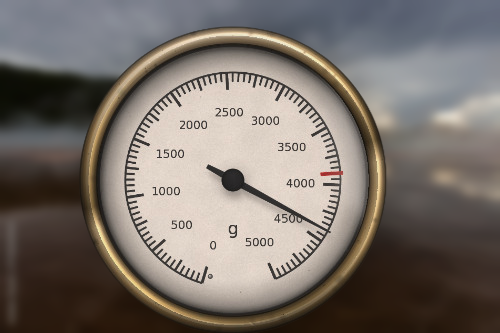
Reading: 4400 (g)
